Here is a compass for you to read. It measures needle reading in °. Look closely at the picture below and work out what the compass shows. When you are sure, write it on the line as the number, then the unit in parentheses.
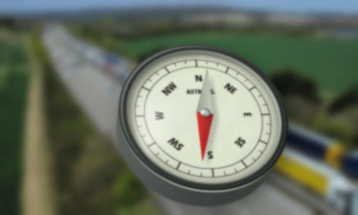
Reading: 190 (°)
